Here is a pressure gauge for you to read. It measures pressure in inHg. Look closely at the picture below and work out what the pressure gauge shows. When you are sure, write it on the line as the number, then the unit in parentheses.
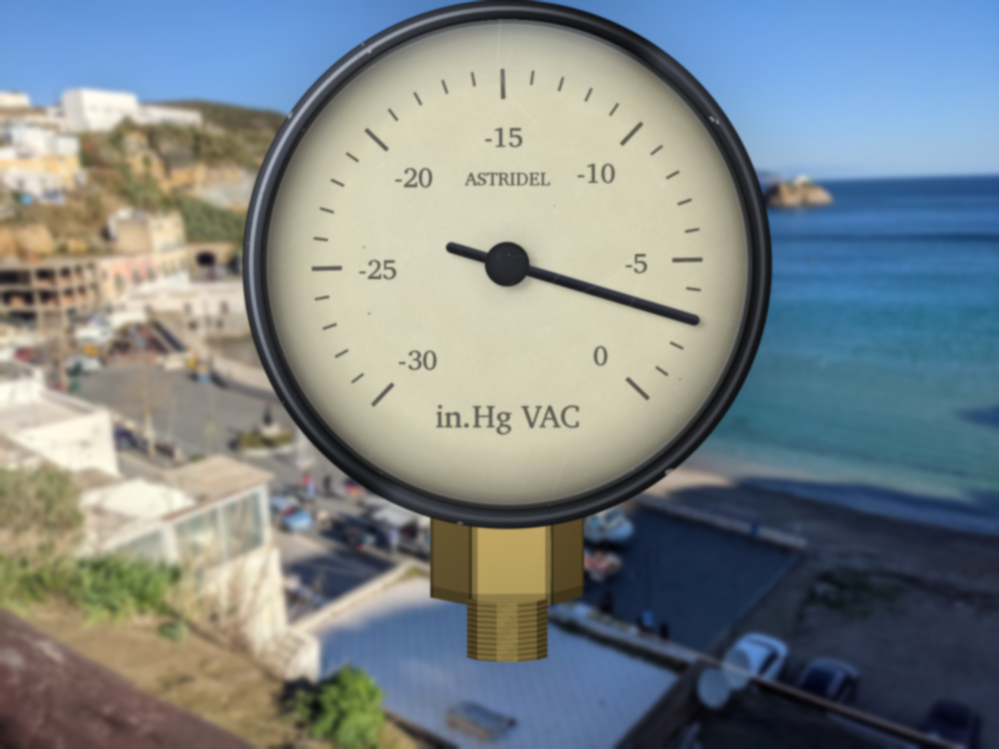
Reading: -3 (inHg)
